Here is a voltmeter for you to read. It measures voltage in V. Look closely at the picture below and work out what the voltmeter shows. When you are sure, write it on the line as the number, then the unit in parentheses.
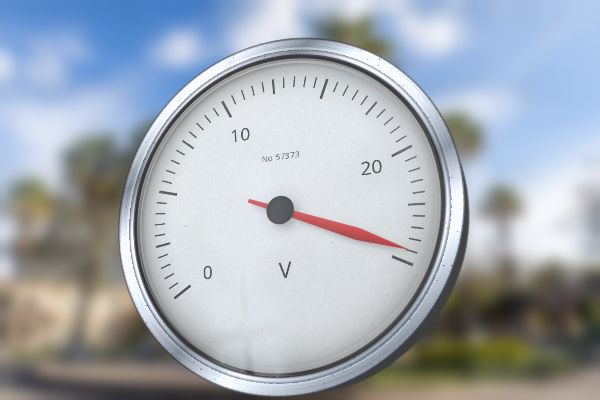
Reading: 24.5 (V)
